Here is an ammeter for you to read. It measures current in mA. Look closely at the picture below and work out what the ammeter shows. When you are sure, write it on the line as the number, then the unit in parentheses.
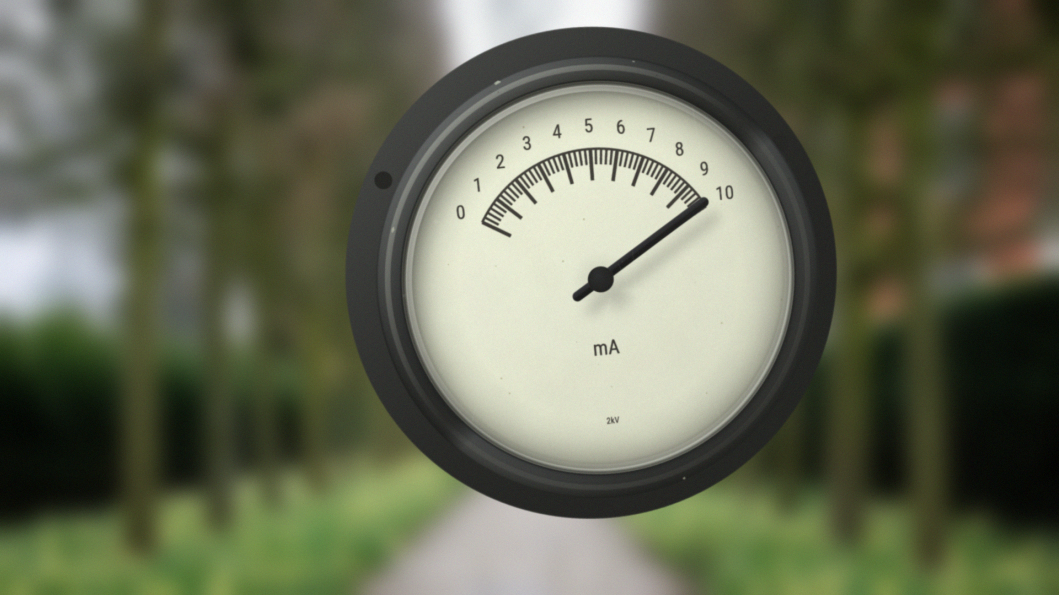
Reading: 9.8 (mA)
